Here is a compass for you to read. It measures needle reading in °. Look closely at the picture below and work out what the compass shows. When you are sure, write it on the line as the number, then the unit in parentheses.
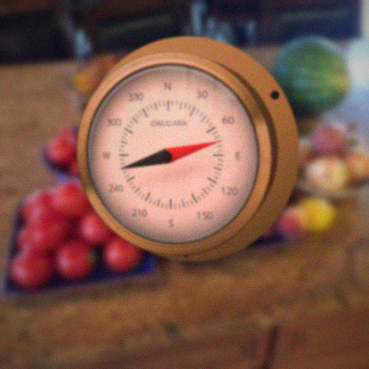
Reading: 75 (°)
